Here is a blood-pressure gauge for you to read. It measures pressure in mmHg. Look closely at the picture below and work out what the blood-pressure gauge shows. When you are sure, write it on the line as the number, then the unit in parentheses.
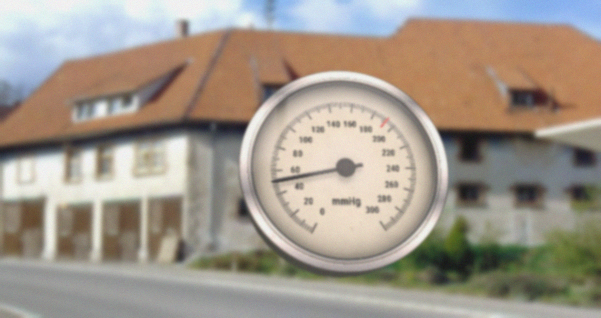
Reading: 50 (mmHg)
